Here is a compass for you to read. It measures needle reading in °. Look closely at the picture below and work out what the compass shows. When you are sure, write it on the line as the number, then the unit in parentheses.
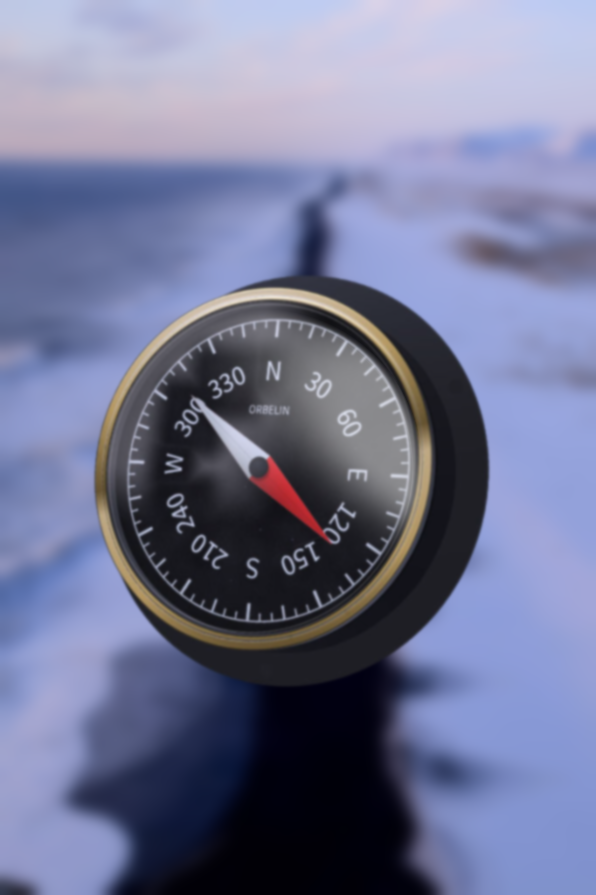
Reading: 130 (°)
